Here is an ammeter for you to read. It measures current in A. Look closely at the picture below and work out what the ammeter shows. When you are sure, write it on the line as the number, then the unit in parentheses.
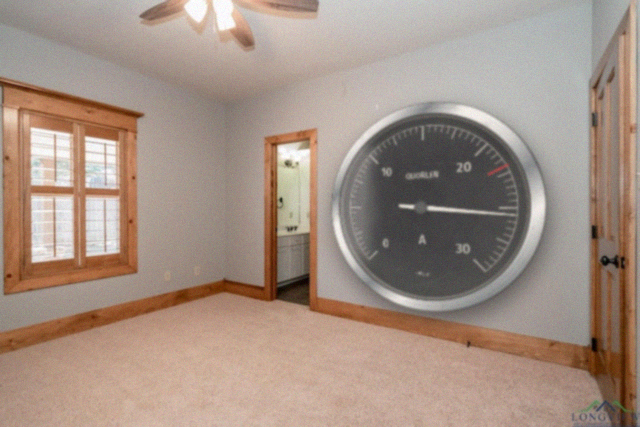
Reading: 25.5 (A)
